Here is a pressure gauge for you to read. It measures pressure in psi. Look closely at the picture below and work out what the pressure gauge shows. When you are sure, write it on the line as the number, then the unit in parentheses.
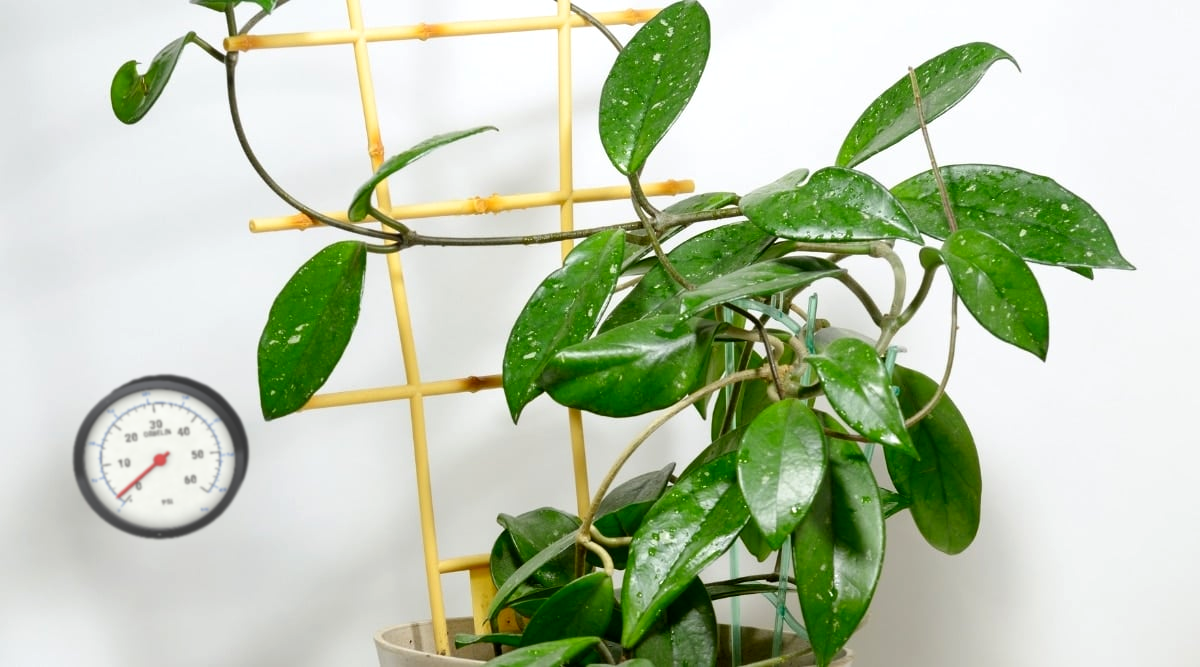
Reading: 2 (psi)
